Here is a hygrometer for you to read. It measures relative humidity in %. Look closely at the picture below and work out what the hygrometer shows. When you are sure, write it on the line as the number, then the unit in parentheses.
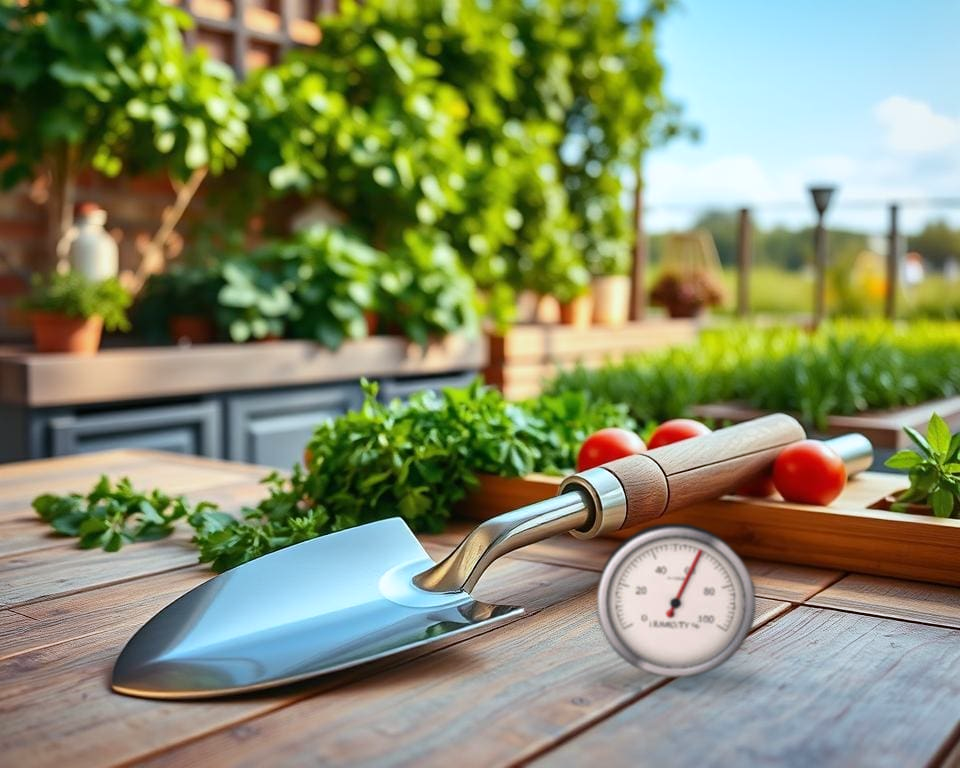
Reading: 60 (%)
